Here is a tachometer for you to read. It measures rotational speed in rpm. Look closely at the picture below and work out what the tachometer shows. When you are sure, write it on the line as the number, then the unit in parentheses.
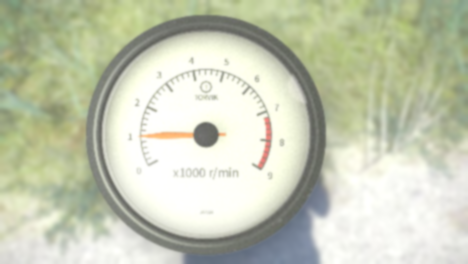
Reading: 1000 (rpm)
